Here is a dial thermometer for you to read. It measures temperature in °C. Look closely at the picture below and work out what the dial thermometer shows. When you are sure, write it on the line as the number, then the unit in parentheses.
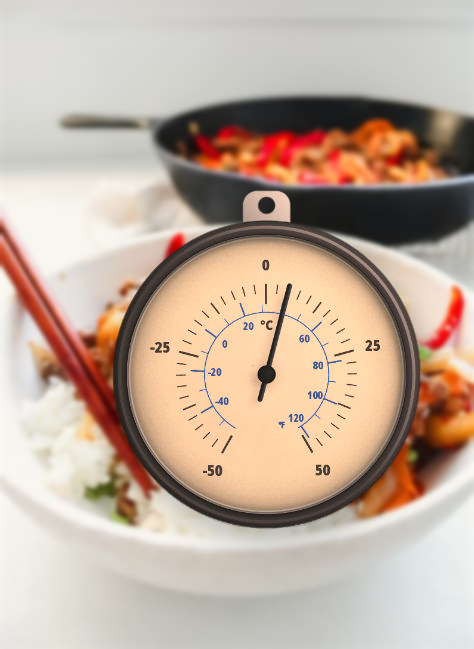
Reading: 5 (°C)
